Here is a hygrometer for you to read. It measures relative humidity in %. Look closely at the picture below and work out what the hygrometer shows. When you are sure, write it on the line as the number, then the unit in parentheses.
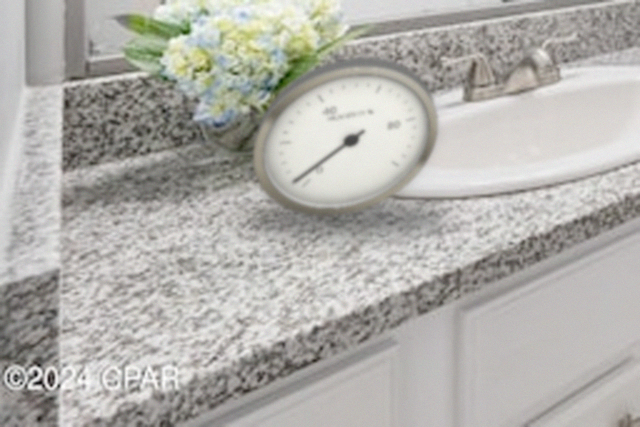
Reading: 4 (%)
